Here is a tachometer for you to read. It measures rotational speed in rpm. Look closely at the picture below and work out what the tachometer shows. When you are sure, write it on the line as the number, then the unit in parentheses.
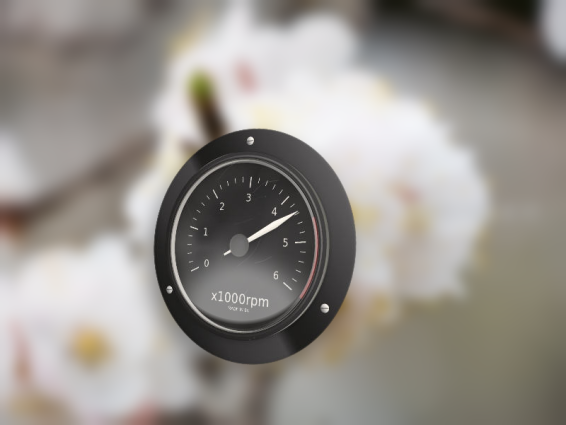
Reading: 4400 (rpm)
